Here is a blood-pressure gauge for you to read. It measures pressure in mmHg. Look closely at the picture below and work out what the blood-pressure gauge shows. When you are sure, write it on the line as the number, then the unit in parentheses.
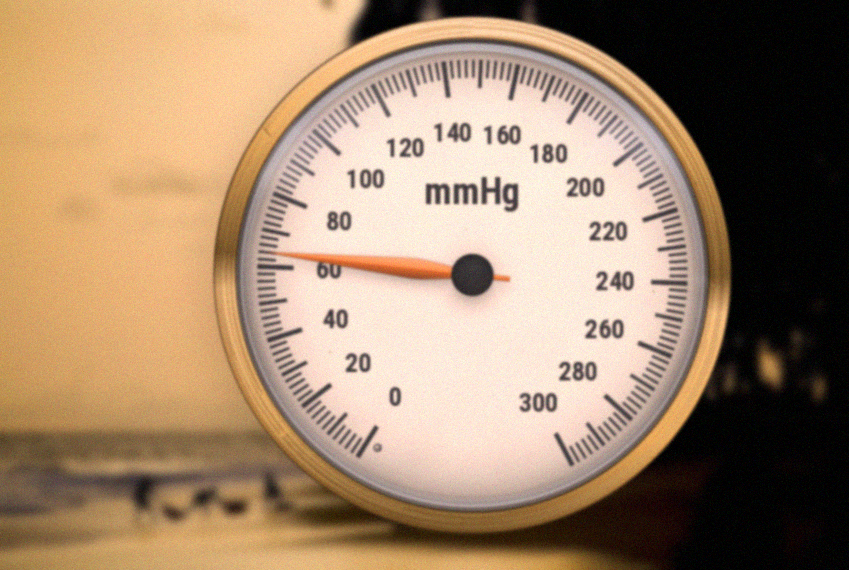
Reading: 64 (mmHg)
